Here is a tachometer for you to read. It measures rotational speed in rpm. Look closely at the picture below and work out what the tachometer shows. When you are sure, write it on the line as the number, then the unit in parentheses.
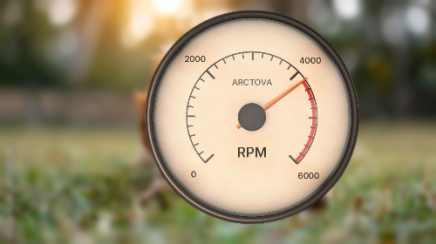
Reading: 4200 (rpm)
